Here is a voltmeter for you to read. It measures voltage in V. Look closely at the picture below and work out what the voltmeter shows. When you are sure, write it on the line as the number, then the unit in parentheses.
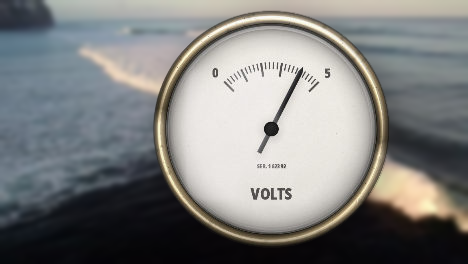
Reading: 4 (V)
